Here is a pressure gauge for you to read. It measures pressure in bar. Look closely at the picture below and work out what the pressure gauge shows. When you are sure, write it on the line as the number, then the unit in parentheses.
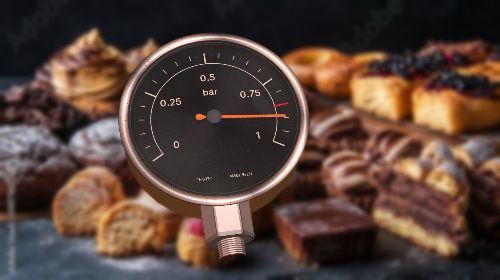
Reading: 0.9 (bar)
